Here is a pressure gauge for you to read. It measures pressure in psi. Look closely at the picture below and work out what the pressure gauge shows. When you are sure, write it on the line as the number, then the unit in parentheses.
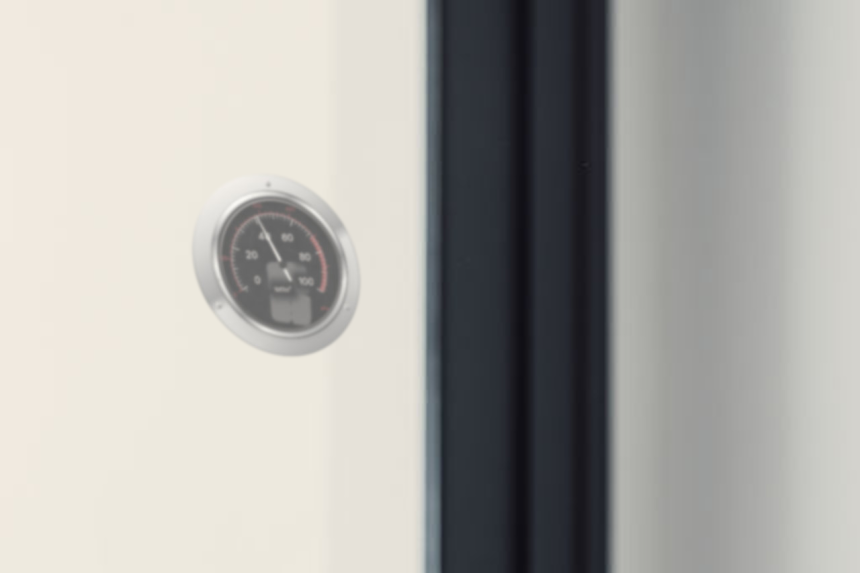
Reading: 40 (psi)
